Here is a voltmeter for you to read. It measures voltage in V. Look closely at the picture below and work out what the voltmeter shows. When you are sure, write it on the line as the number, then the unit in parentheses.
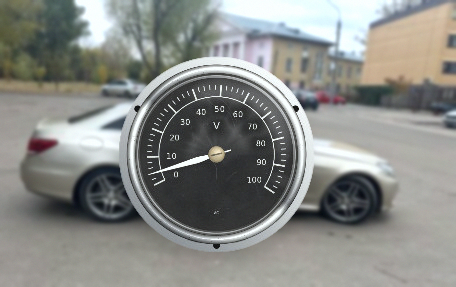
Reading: 4 (V)
